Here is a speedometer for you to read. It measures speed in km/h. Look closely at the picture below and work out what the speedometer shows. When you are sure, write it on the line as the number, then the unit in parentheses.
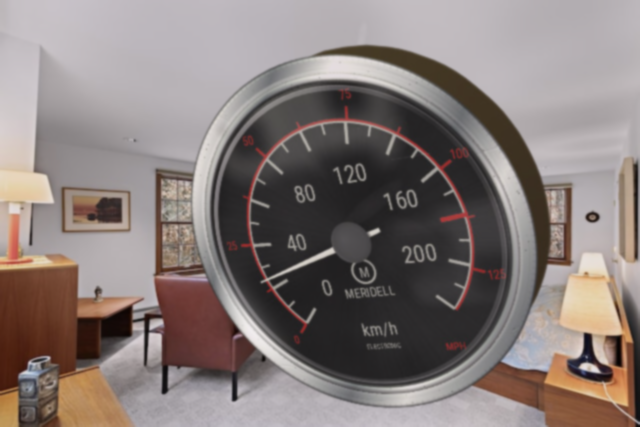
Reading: 25 (km/h)
